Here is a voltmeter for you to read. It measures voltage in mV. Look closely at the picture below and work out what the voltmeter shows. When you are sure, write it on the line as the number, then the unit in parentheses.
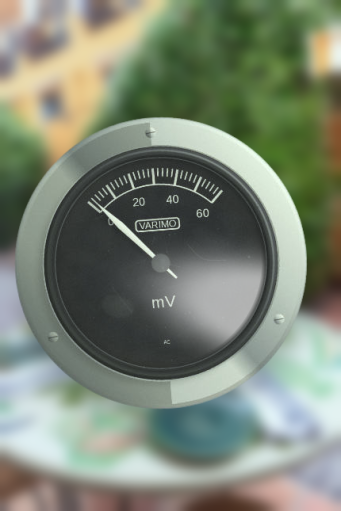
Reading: 2 (mV)
